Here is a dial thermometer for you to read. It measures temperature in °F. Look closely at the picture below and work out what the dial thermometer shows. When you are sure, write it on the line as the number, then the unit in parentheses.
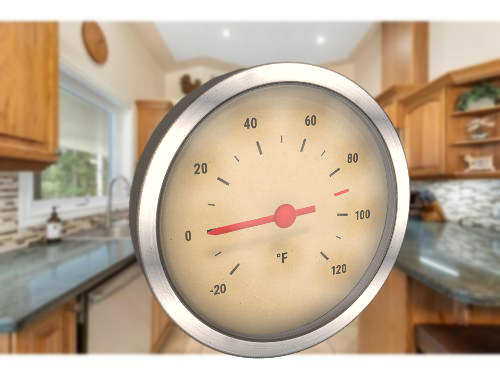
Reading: 0 (°F)
